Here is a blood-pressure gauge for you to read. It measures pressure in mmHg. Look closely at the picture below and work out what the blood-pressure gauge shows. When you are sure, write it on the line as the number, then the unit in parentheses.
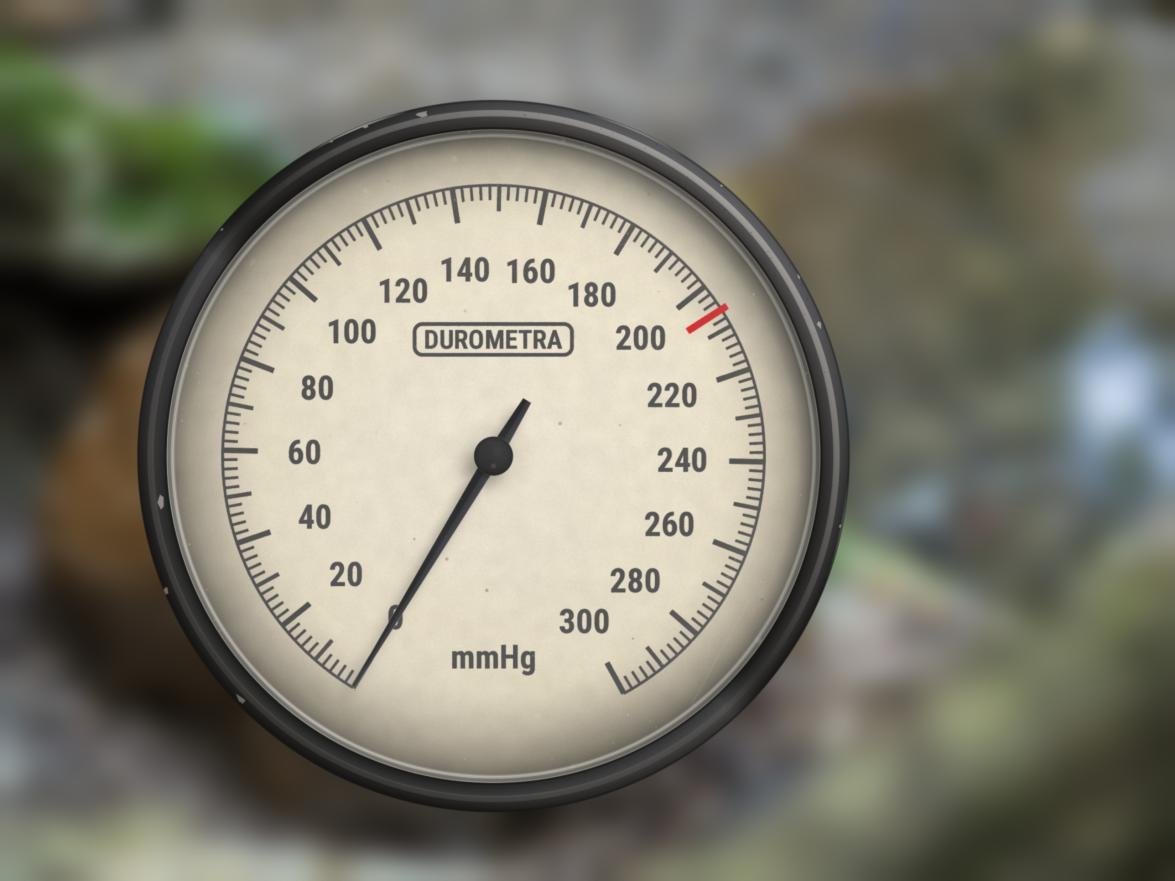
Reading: 0 (mmHg)
